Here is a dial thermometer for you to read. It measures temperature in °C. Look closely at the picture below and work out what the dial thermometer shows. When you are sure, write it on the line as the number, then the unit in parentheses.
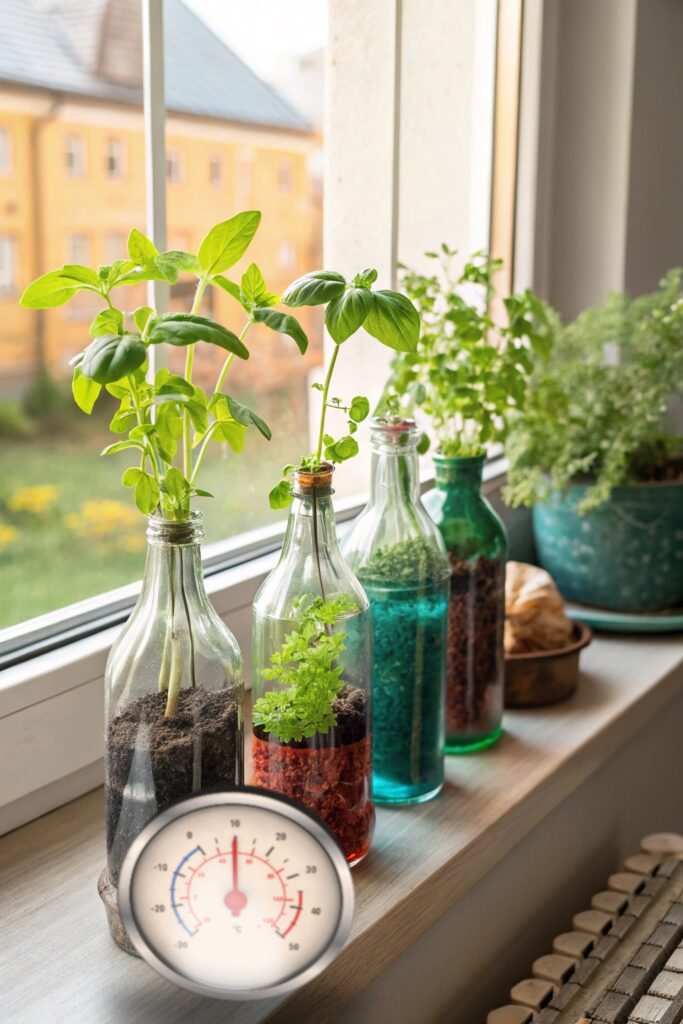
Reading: 10 (°C)
